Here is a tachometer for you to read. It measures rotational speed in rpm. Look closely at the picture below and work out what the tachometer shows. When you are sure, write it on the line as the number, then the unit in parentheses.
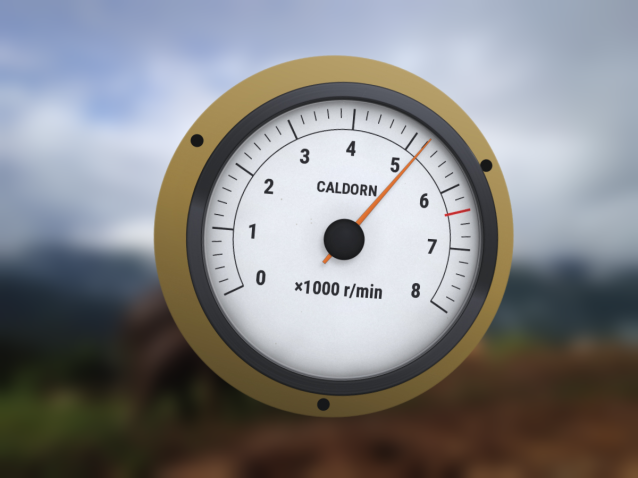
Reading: 5200 (rpm)
